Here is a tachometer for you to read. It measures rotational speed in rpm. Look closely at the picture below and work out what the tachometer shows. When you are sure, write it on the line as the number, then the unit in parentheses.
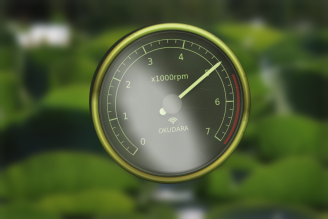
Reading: 5000 (rpm)
